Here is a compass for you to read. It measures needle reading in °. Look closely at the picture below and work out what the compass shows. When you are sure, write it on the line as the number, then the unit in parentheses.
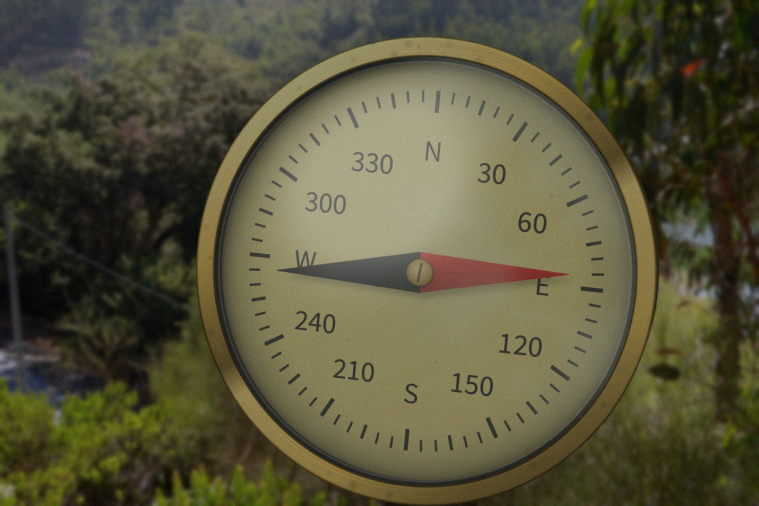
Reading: 85 (°)
